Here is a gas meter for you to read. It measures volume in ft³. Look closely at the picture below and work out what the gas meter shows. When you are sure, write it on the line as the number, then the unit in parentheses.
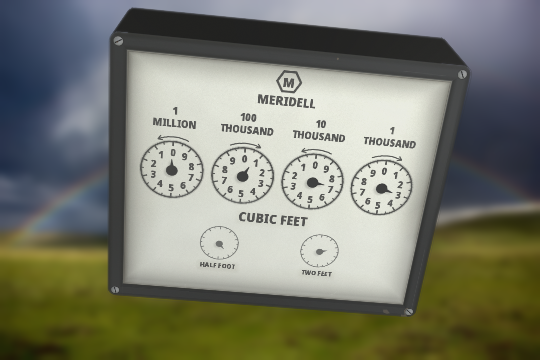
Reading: 7300 (ft³)
